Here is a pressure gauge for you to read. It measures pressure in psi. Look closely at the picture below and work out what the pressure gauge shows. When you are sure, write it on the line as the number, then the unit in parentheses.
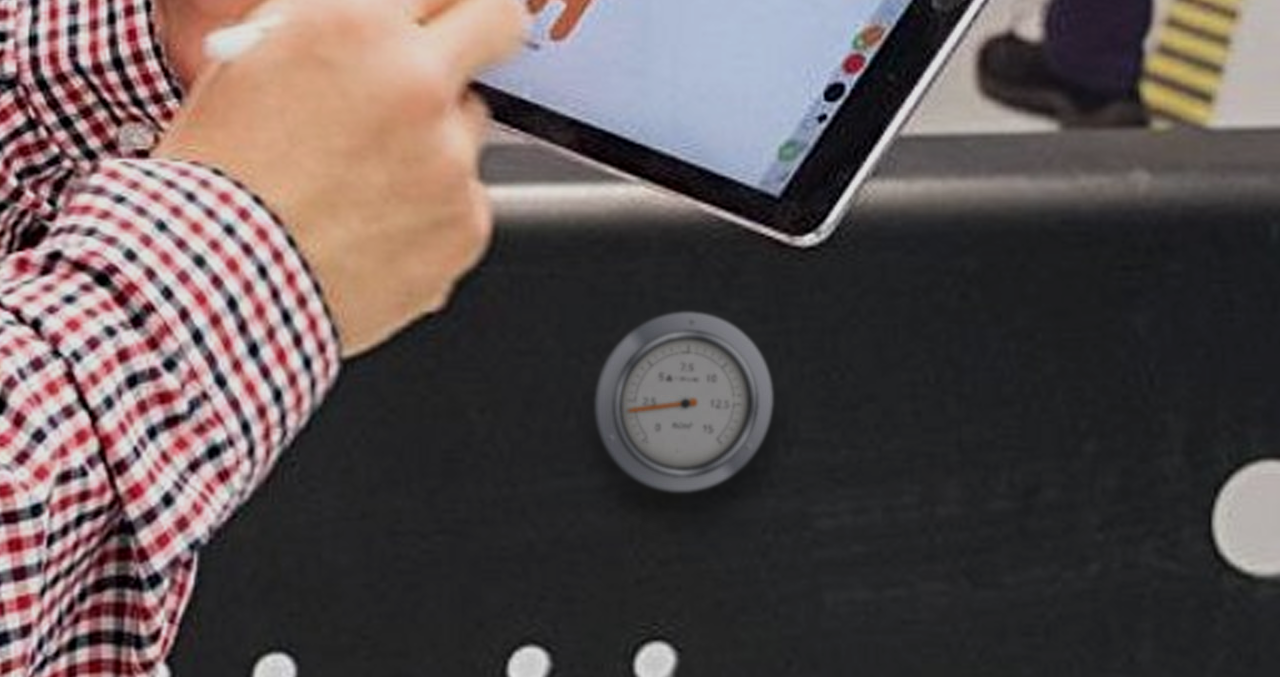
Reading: 2 (psi)
